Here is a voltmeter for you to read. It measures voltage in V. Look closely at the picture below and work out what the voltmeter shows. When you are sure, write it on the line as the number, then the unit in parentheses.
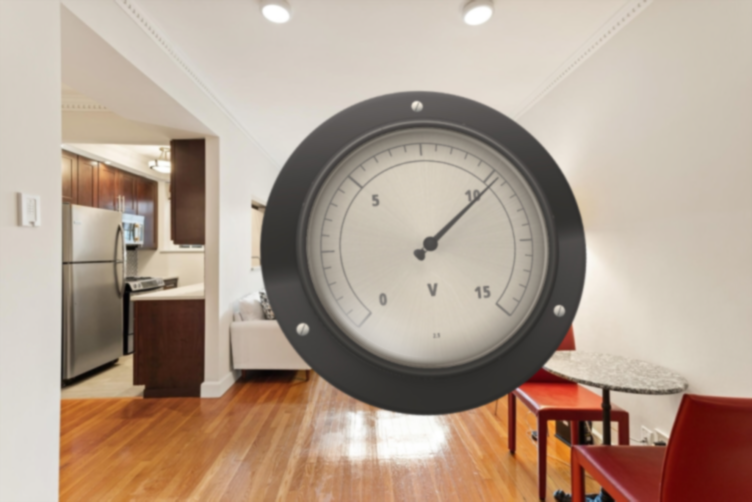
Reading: 10.25 (V)
